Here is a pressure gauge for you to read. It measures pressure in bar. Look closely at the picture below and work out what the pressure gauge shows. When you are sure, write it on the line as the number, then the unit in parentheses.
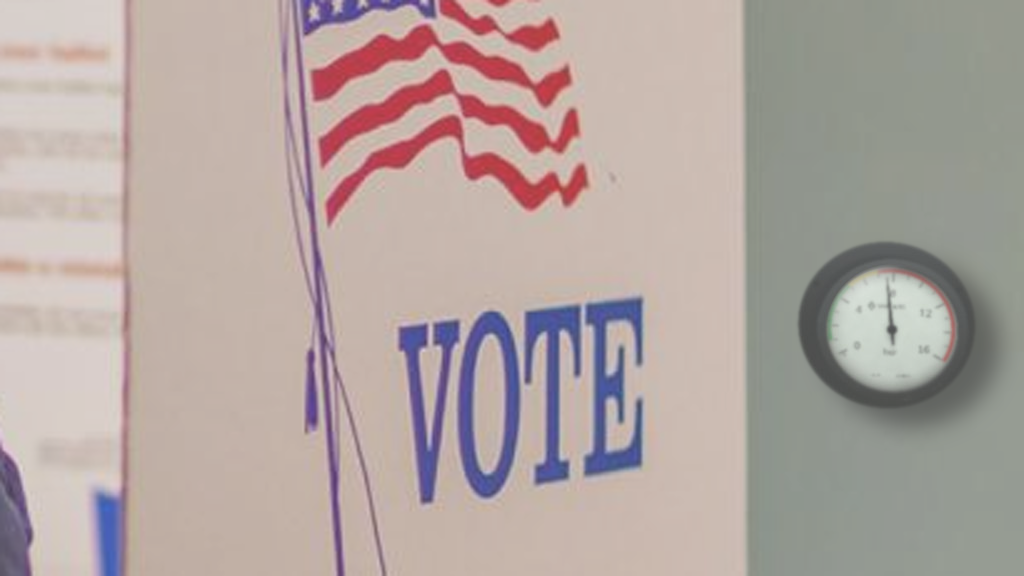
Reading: 7.5 (bar)
